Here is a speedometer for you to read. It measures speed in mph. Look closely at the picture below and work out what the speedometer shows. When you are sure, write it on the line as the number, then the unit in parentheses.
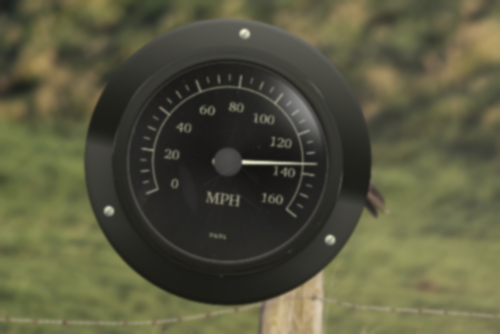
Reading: 135 (mph)
